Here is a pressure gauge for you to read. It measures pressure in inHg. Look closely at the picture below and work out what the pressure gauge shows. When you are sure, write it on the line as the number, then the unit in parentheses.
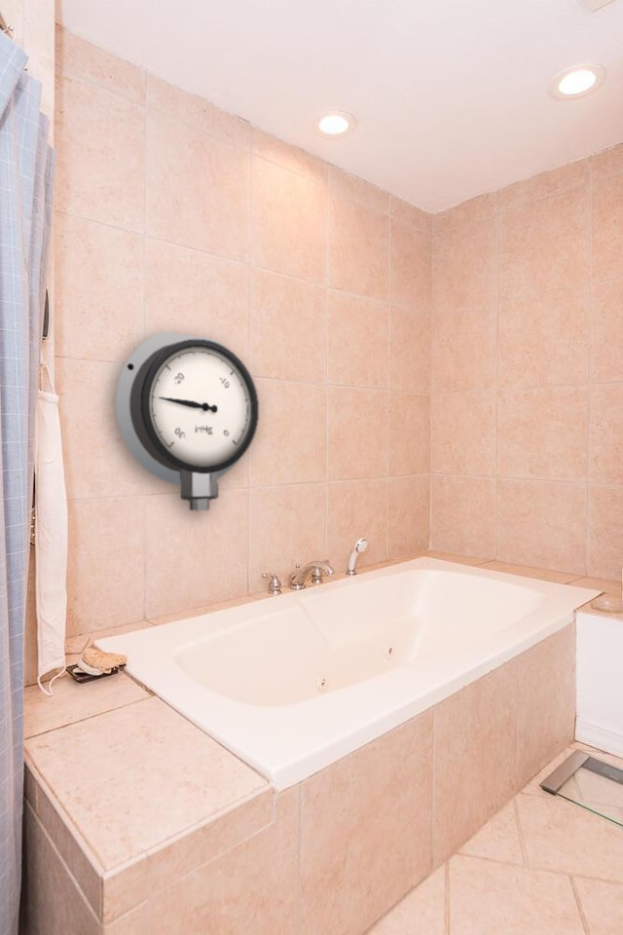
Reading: -24 (inHg)
